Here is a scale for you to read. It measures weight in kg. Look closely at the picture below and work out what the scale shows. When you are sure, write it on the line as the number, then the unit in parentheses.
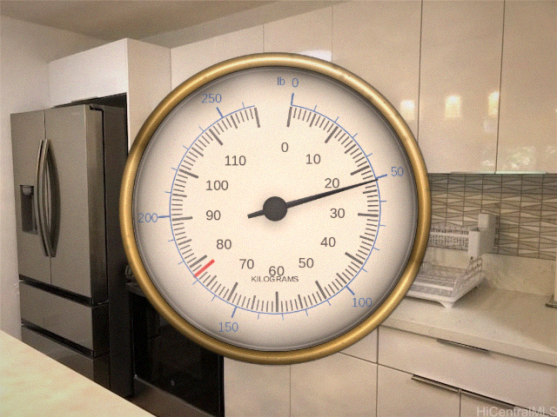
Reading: 23 (kg)
